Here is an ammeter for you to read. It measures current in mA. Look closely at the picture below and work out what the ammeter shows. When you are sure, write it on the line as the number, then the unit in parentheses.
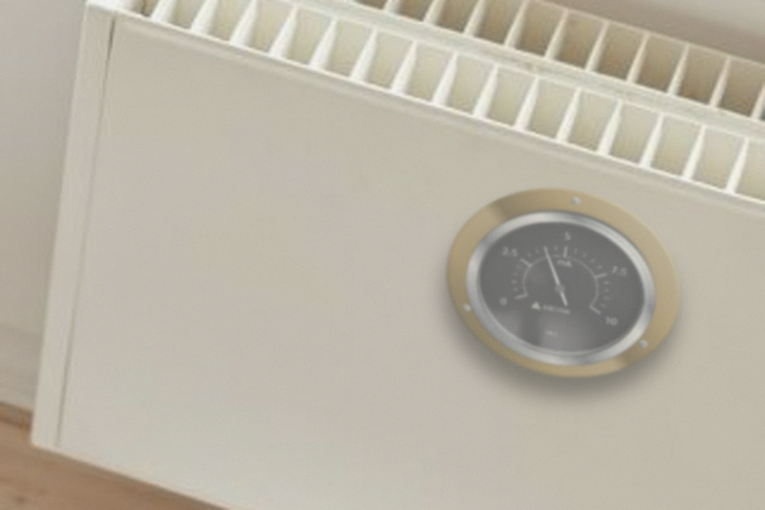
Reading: 4 (mA)
